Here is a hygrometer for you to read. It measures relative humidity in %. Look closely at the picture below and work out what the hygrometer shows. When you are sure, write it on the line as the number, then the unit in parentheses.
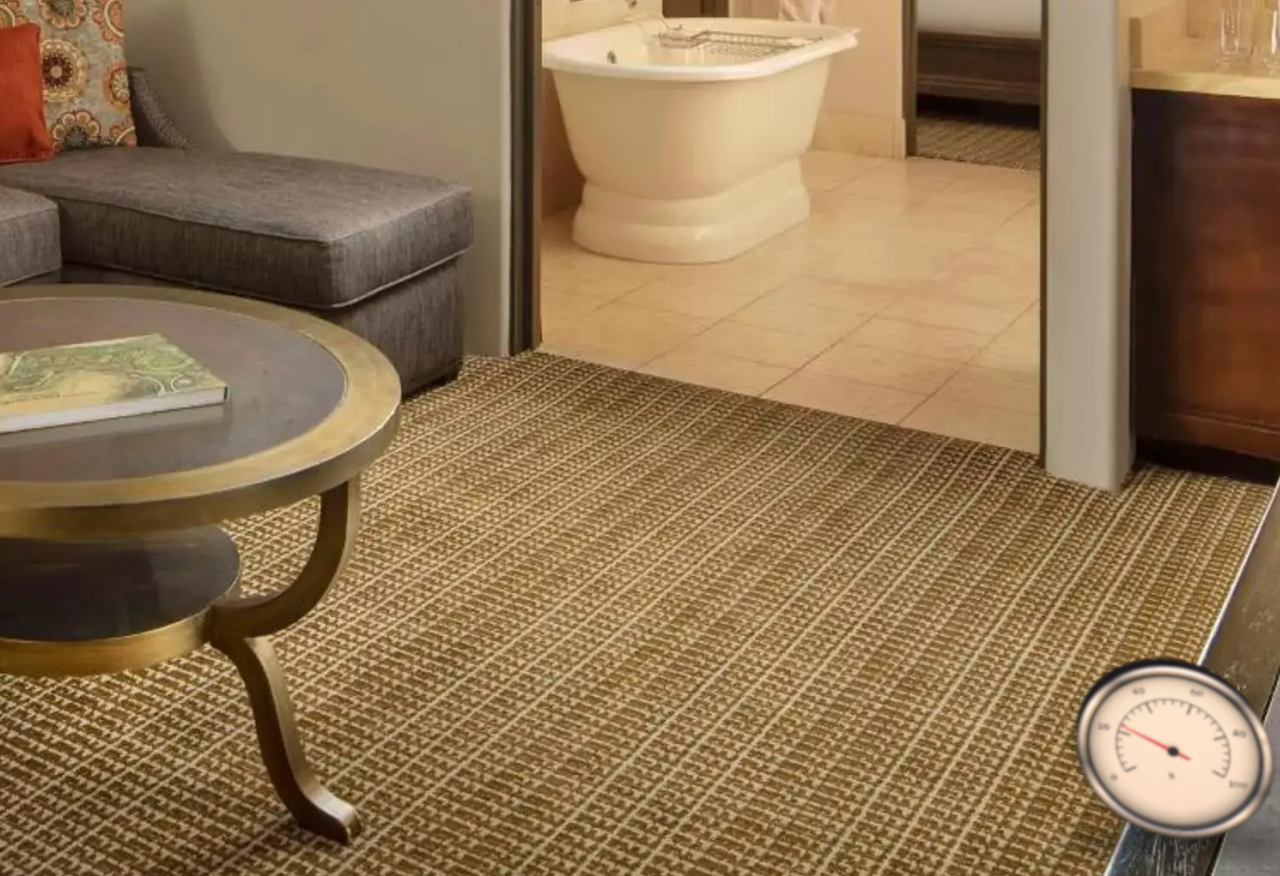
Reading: 24 (%)
